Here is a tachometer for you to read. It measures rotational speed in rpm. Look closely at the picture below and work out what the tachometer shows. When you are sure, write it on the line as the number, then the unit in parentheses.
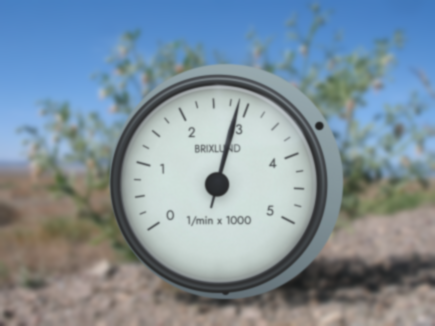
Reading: 2875 (rpm)
